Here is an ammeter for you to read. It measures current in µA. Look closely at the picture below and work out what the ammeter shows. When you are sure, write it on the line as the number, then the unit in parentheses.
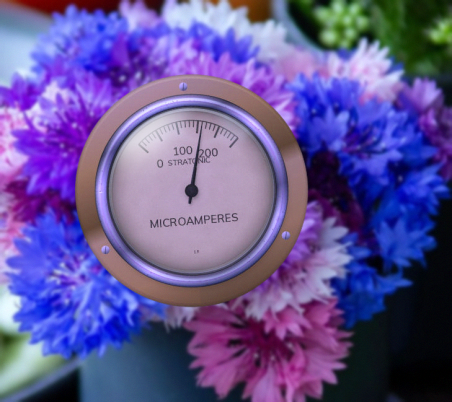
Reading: 160 (µA)
